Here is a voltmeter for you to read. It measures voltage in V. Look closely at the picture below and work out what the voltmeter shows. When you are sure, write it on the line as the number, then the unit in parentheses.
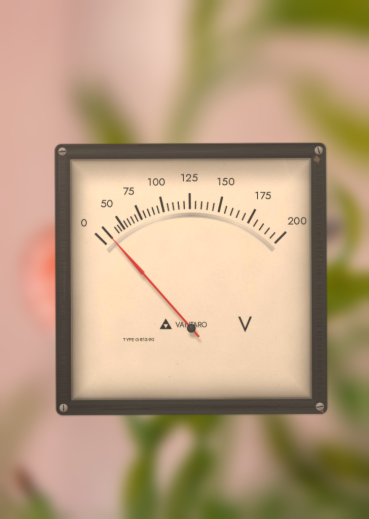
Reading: 25 (V)
